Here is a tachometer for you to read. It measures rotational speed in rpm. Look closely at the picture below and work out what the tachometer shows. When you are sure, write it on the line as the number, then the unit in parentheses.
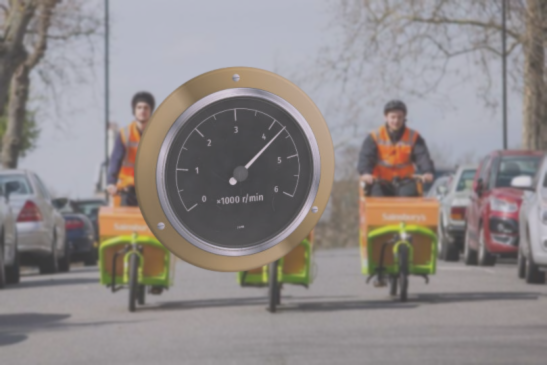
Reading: 4250 (rpm)
